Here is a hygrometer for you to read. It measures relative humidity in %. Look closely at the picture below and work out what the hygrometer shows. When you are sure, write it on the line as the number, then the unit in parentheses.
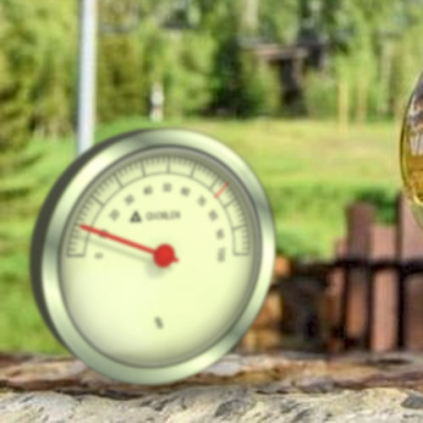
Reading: 10 (%)
